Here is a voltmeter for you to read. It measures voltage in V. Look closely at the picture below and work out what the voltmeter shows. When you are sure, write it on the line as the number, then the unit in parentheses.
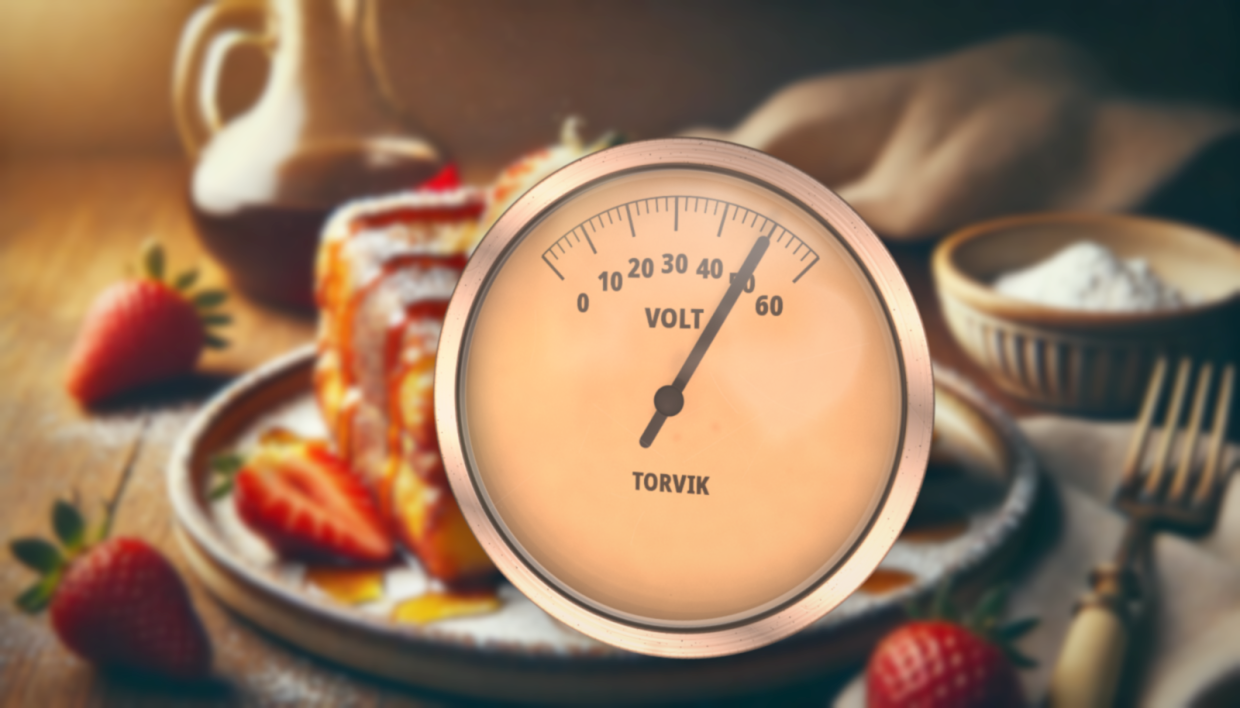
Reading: 50 (V)
